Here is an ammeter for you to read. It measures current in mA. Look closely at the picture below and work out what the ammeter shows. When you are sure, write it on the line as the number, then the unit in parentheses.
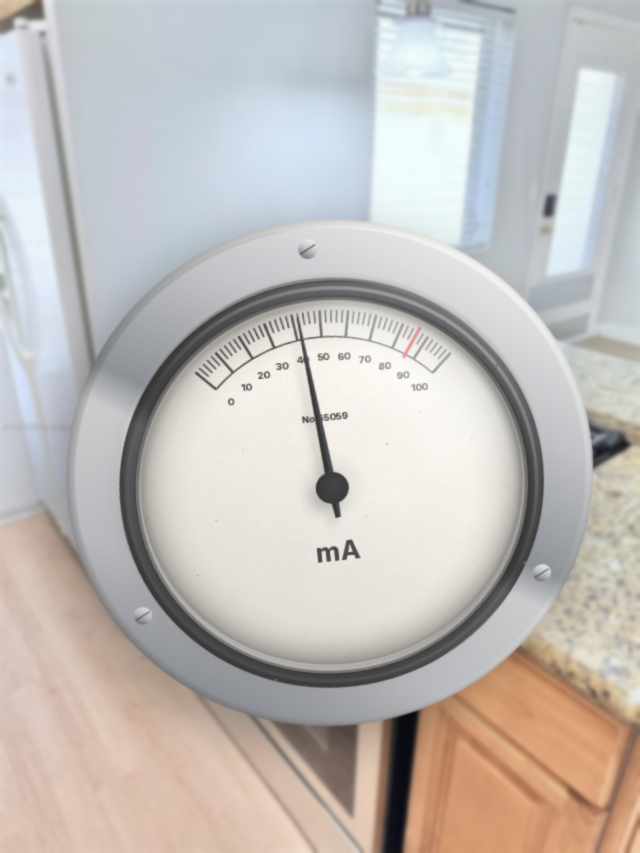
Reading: 42 (mA)
